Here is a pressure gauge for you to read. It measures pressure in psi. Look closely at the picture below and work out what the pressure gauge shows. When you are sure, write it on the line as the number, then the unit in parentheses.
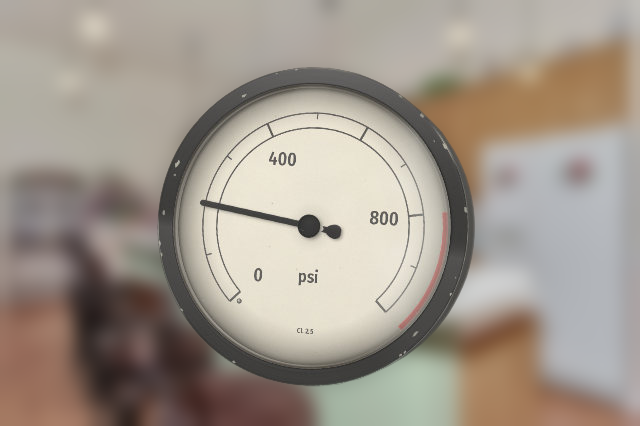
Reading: 200 (psi)
